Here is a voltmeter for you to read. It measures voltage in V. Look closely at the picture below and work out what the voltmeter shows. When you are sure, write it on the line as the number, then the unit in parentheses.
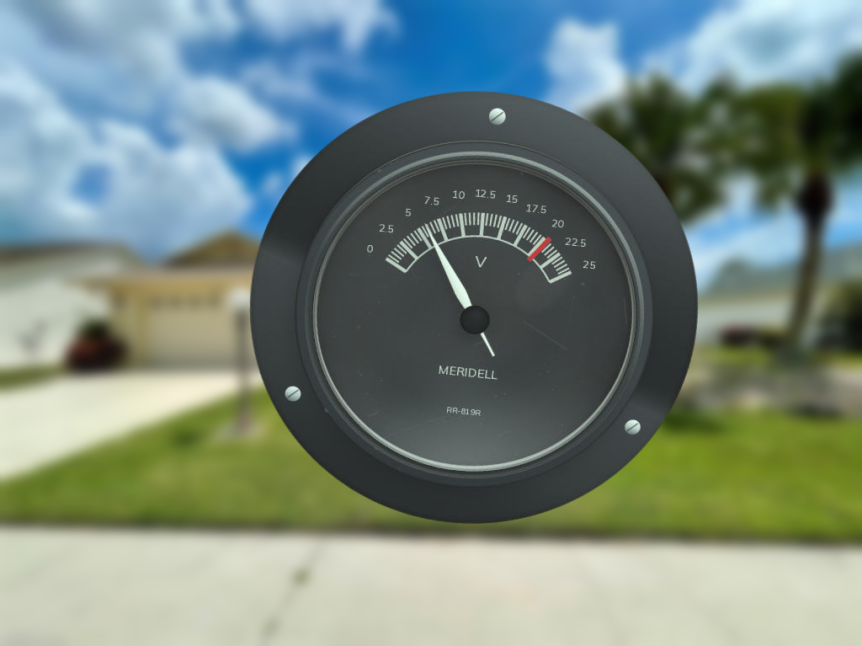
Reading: 6 (V)
